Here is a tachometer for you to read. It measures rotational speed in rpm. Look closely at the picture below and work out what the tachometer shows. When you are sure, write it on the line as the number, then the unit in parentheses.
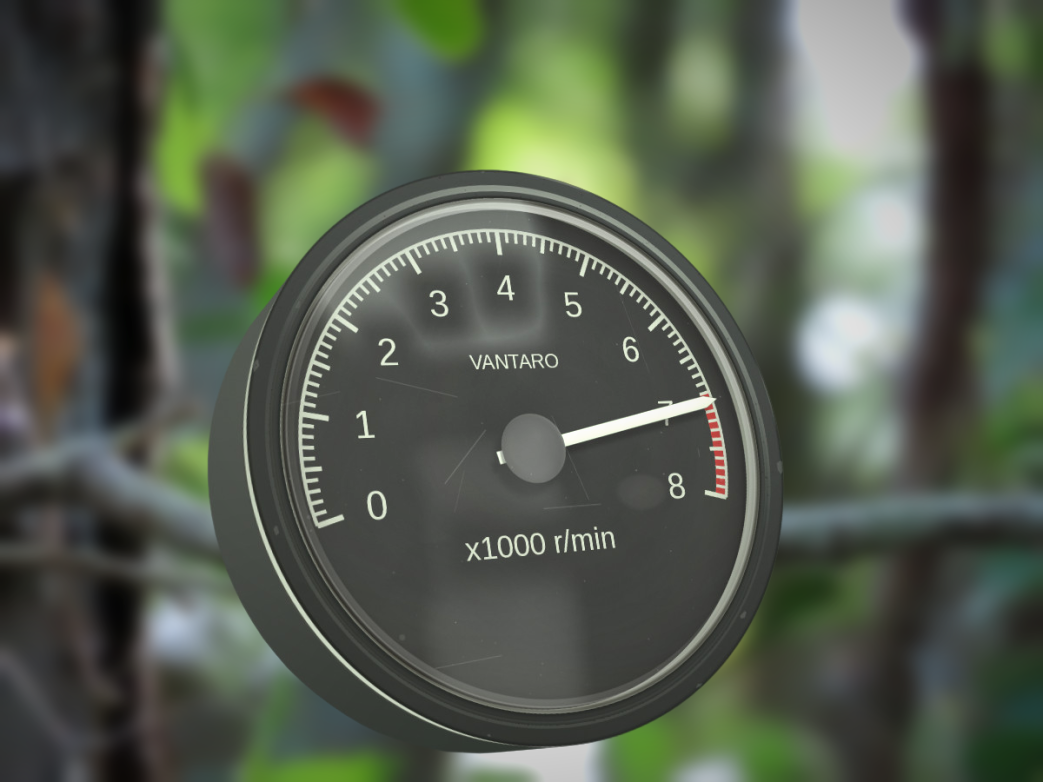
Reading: 7000 (rpm)
